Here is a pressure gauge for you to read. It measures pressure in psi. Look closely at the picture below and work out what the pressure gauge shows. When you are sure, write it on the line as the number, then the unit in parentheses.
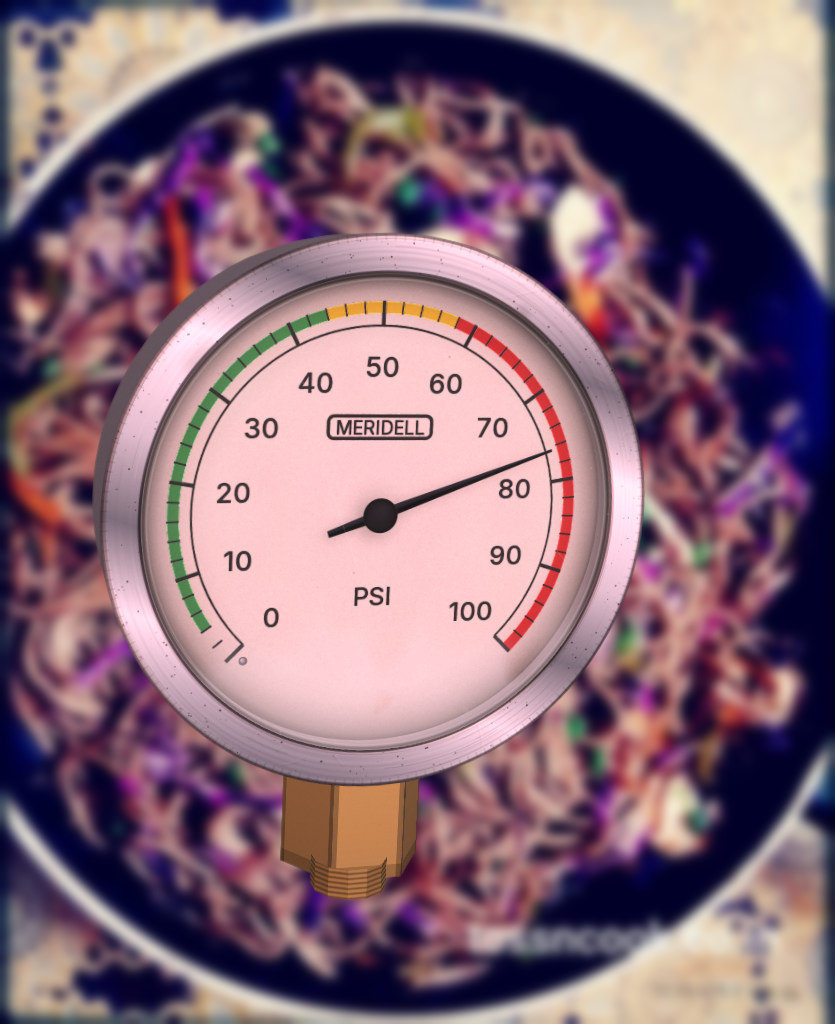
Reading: 76 (psi)
